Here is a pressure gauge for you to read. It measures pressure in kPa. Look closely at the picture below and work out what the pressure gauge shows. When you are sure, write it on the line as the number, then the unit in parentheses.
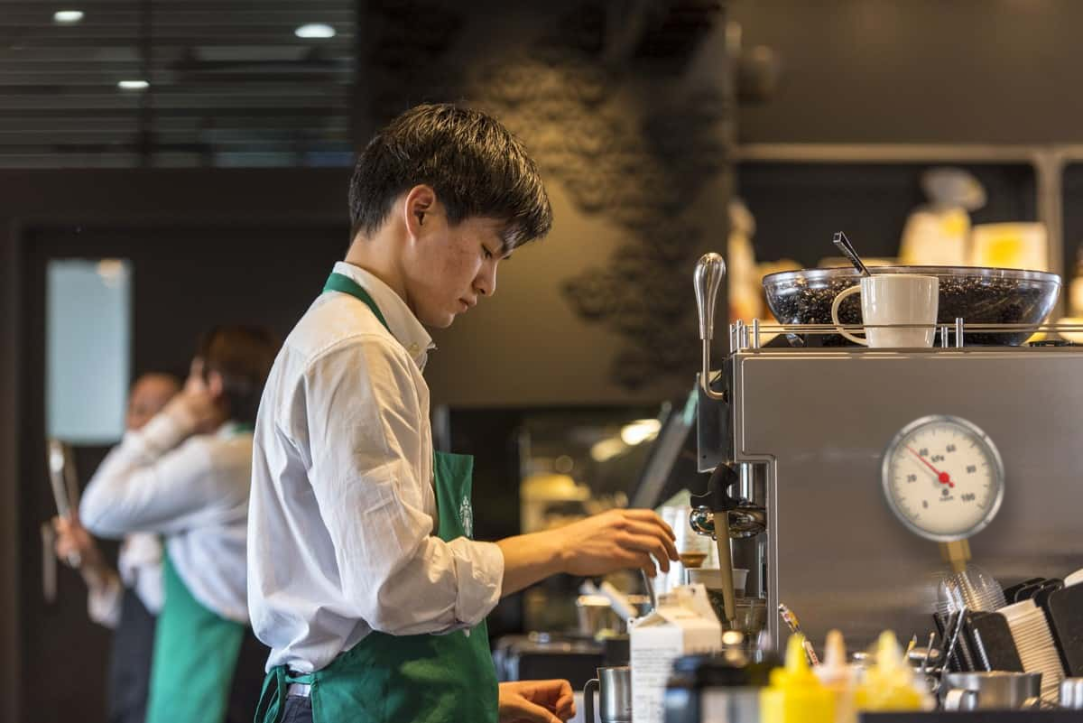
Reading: 35 (kPa)
